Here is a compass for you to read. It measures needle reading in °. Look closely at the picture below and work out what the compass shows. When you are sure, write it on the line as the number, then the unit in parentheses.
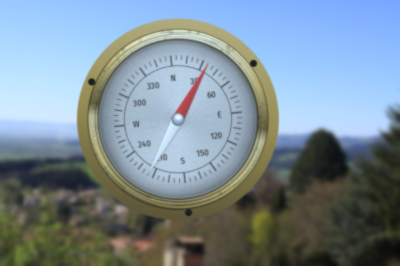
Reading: 35 (°)
